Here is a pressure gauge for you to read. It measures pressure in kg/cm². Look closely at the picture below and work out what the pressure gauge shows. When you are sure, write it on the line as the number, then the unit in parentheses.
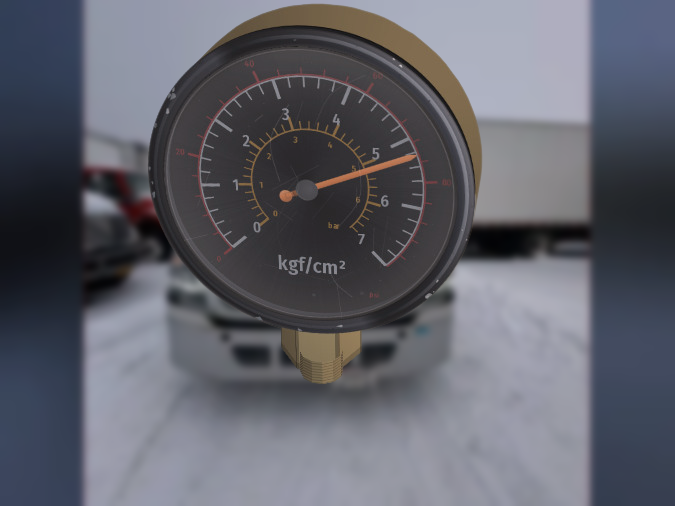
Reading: 5.2 (kg/cm²)
